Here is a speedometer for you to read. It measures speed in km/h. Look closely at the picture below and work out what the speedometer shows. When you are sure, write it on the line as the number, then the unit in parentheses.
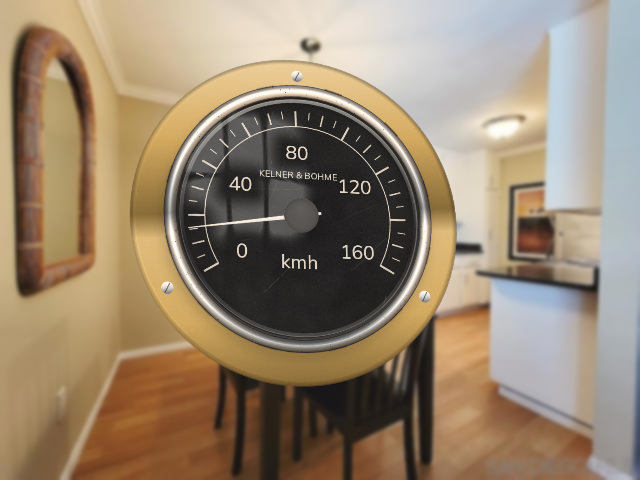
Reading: 15 (km/h)
